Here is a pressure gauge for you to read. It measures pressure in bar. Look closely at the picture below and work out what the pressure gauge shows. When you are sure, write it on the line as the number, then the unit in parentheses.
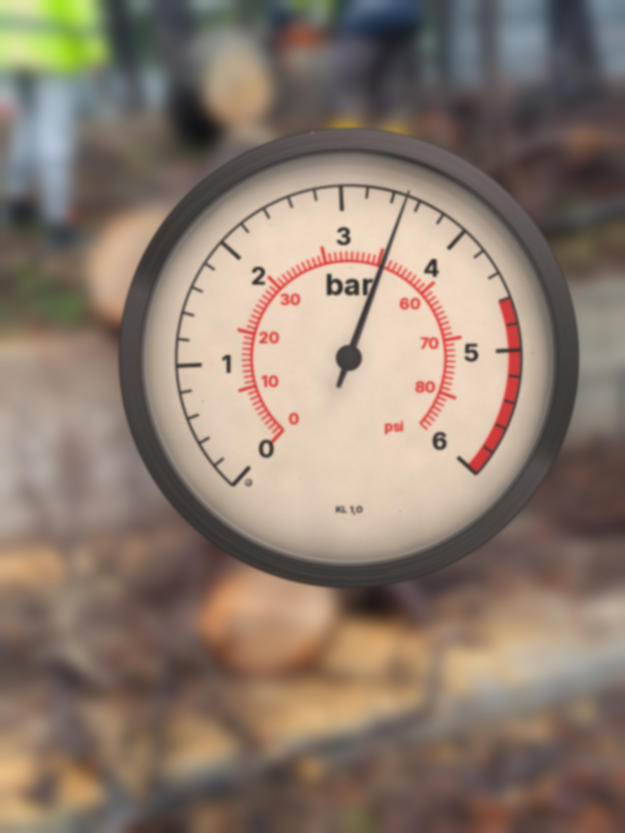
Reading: 3.5 (bar)
